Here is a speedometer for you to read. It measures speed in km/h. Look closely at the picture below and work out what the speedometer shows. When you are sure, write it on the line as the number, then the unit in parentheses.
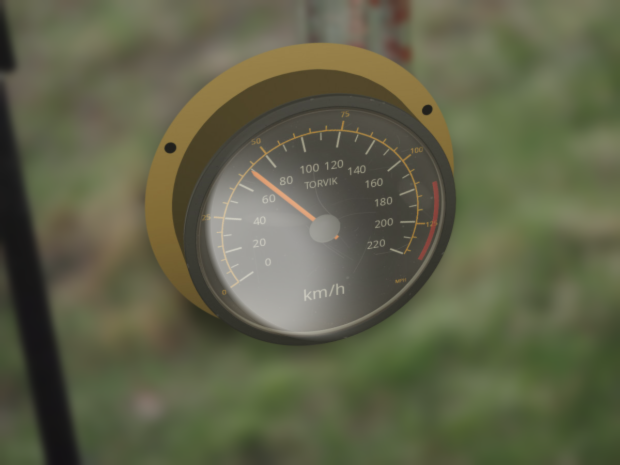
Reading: 70 (km/h)
